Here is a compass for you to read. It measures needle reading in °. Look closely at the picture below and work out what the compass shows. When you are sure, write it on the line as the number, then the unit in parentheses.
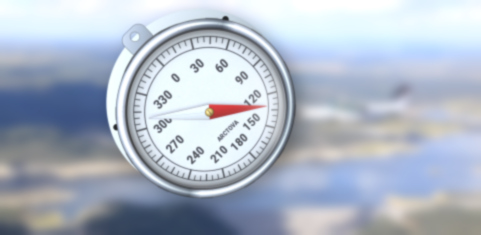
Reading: 130 (°)
